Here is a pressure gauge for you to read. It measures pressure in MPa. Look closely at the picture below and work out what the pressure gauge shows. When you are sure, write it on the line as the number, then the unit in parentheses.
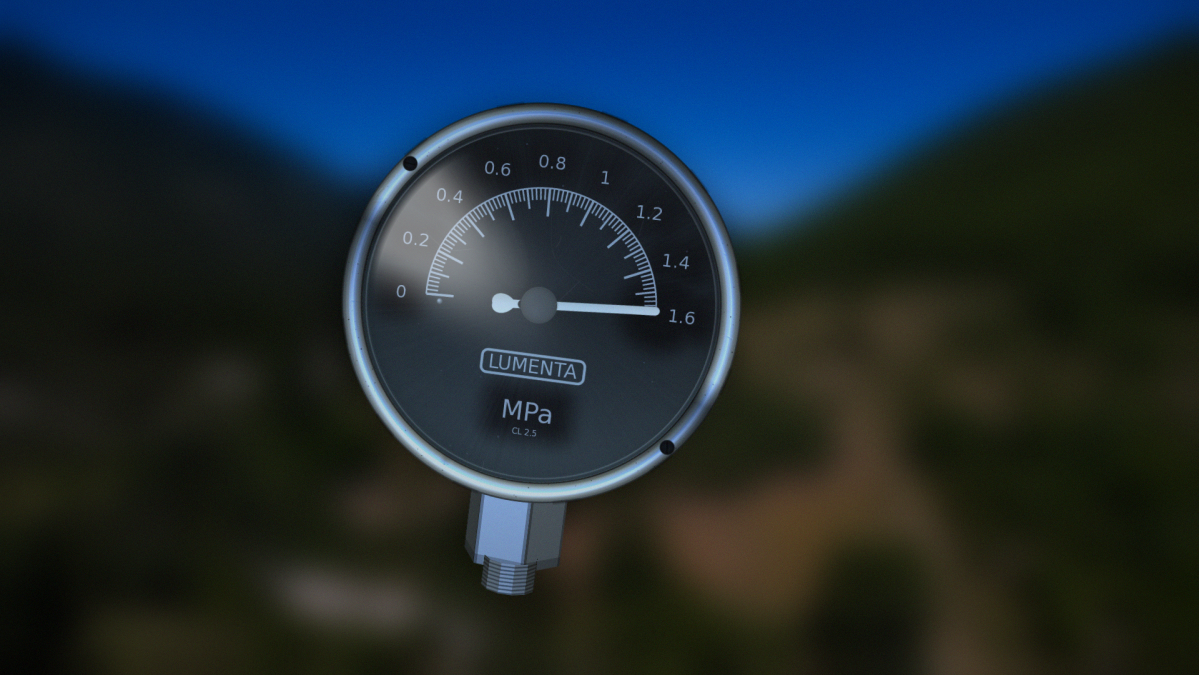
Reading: 1.58 (MPa)
